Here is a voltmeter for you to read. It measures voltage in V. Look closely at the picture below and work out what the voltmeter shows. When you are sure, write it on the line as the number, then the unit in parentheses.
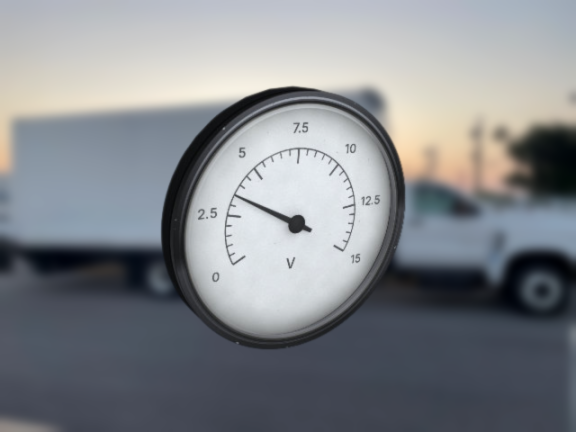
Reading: 3.5 (V)
